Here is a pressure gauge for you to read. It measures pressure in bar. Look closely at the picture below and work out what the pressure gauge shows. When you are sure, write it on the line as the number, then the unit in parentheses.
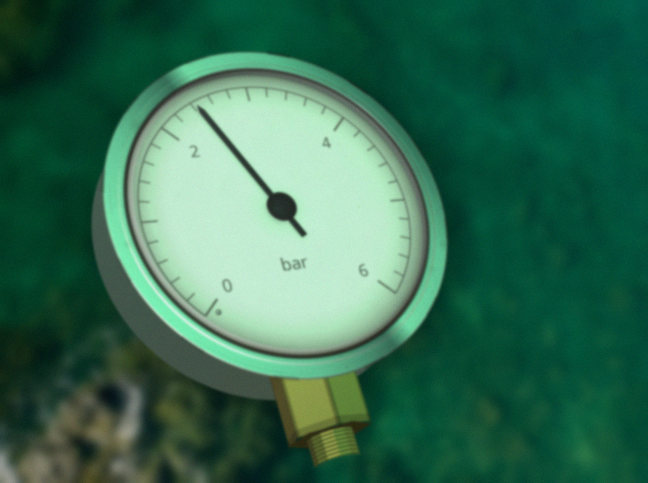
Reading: 2.4 (bar)
